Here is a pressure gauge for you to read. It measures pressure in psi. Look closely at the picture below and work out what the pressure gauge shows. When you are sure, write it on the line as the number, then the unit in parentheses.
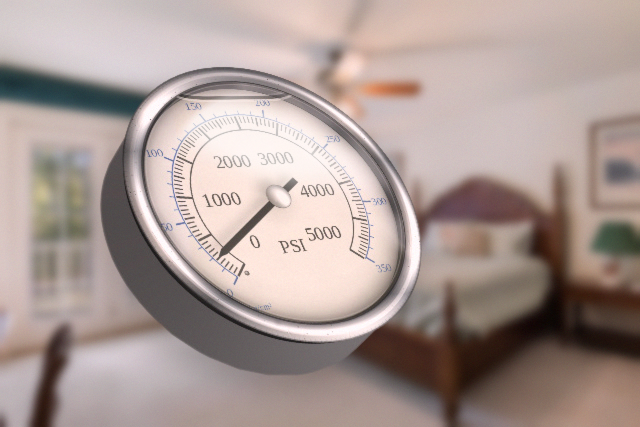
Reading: 250 (psi)
